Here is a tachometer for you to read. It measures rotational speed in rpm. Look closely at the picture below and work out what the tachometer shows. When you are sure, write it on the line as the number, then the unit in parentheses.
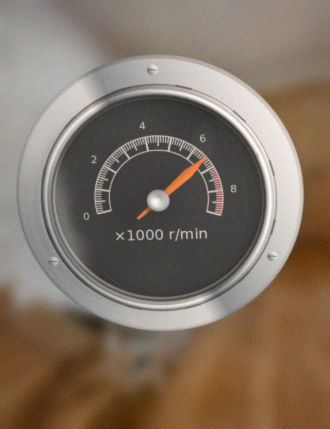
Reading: 6500 (rpm)
